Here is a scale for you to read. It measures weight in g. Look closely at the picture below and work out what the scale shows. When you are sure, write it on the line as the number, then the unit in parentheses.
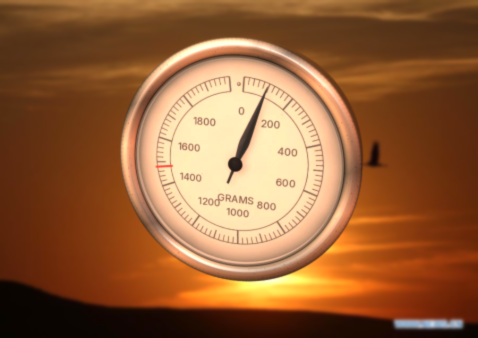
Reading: 100 (g)
